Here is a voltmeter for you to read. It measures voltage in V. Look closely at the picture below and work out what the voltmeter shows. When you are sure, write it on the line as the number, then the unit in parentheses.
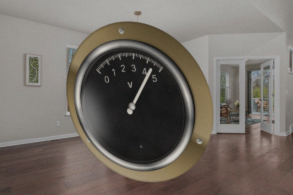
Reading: 4.5 (V)
